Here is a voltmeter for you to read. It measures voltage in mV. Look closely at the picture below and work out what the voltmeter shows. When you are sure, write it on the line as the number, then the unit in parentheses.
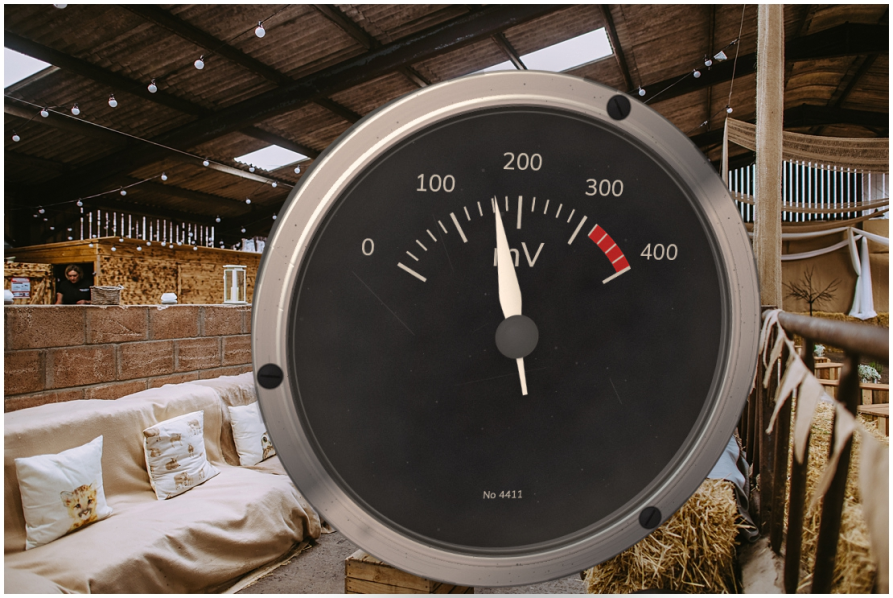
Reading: 160 (mV)
